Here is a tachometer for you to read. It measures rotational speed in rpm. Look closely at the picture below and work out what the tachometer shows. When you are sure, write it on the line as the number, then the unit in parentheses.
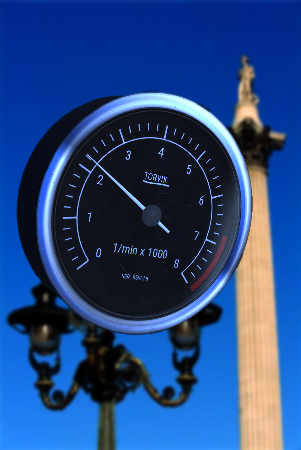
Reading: 2200 (rpm)
